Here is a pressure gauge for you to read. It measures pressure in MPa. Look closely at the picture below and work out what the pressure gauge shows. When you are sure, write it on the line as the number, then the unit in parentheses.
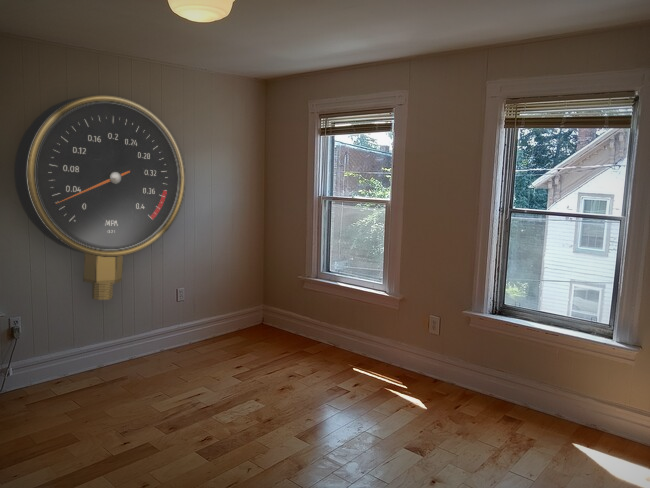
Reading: 0.03 (MPa)
